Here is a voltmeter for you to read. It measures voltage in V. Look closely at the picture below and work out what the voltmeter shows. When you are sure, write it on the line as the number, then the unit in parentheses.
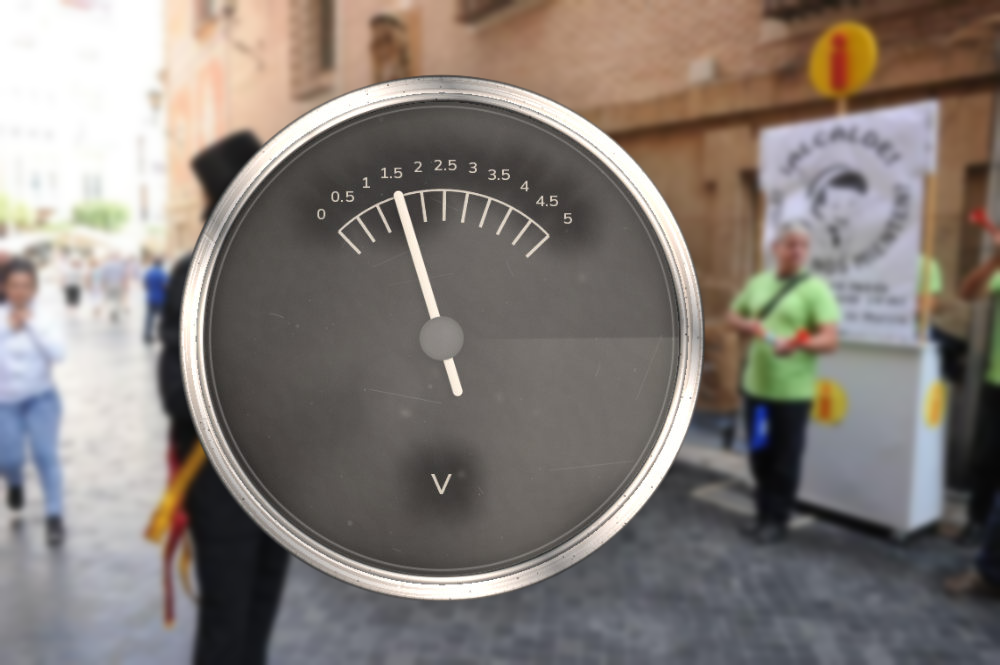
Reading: 1.5 (V)
